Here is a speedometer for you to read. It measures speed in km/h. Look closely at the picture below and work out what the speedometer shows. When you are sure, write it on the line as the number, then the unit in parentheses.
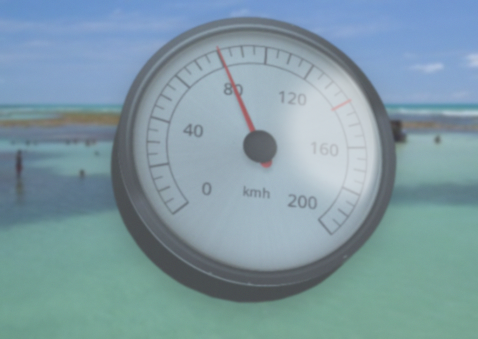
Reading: 80 (km/h)
